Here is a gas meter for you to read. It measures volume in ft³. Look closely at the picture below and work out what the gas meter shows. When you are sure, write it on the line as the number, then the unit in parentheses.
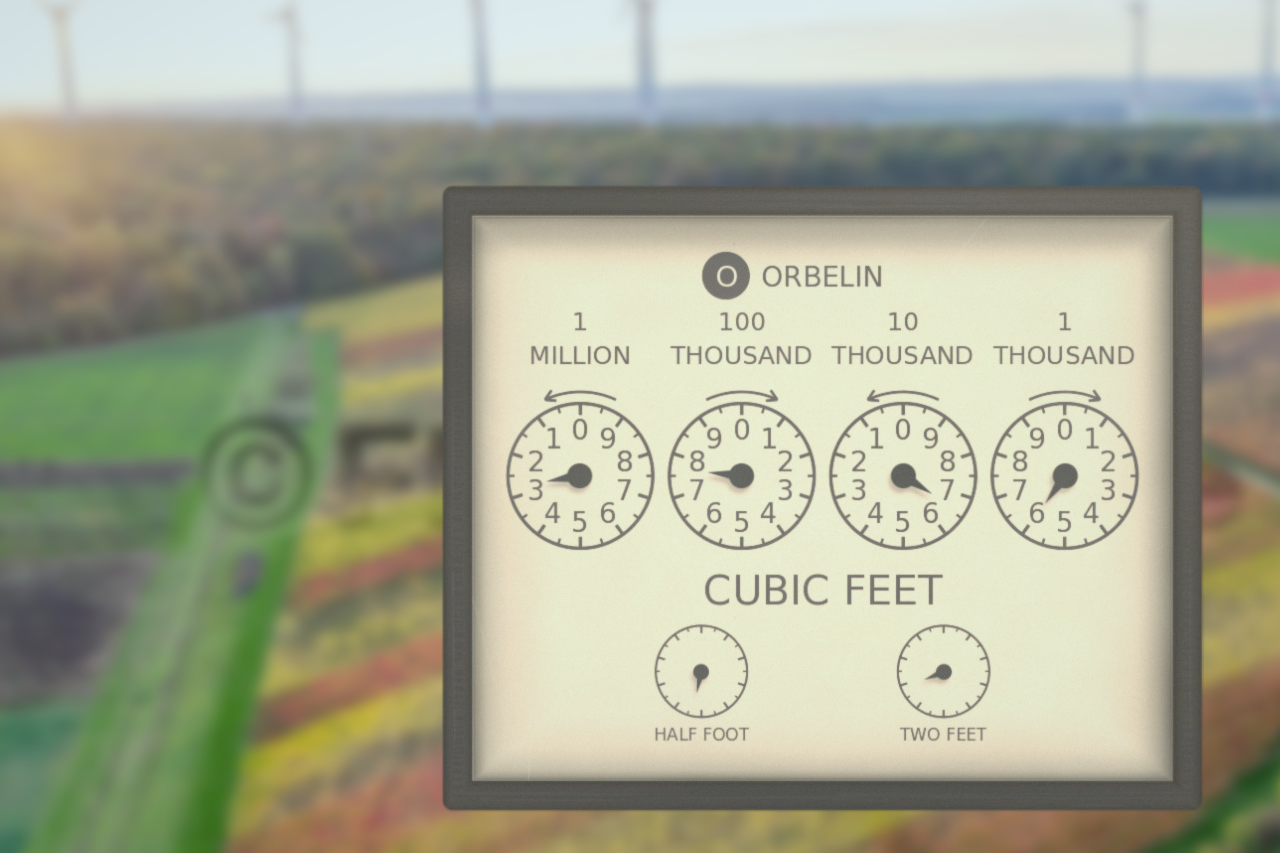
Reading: 276600 (ft³)
